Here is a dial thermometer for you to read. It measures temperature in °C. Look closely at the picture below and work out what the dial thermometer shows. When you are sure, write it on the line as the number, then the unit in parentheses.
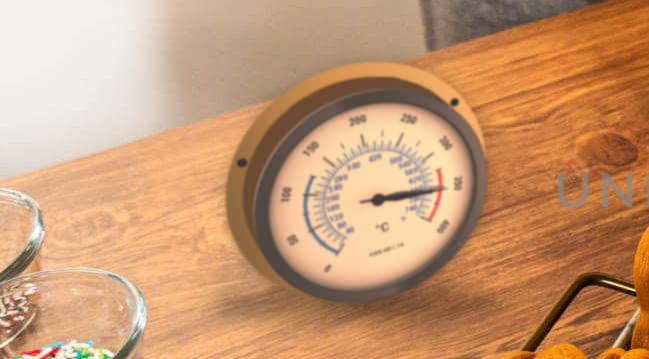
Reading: 350 (°C)
